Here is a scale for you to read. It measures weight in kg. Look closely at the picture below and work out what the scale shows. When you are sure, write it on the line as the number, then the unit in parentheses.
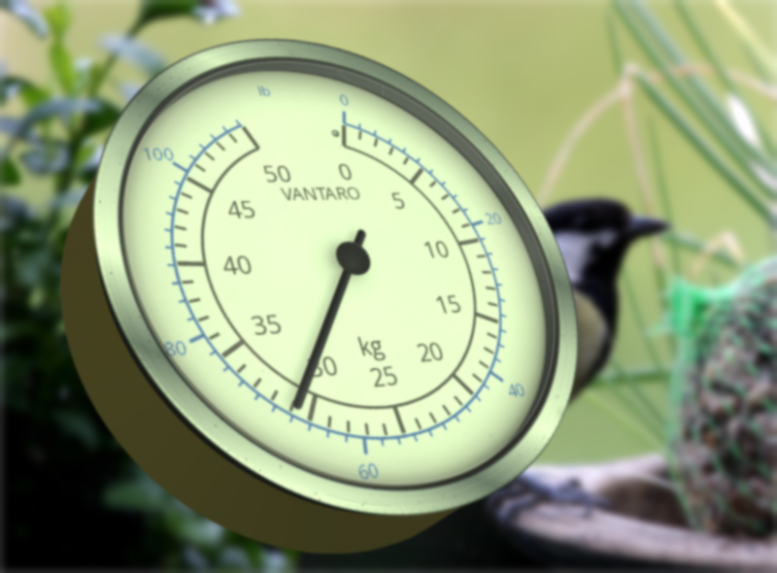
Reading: 31 (kg)
